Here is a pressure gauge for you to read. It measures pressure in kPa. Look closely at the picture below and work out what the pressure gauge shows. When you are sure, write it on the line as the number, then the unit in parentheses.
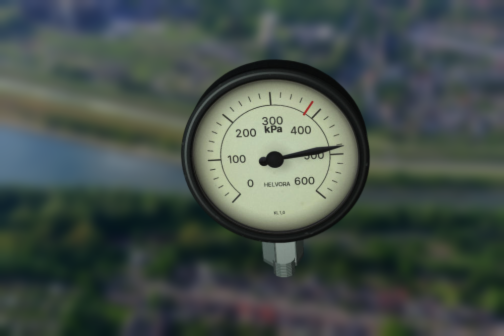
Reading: 480 (kPa)
